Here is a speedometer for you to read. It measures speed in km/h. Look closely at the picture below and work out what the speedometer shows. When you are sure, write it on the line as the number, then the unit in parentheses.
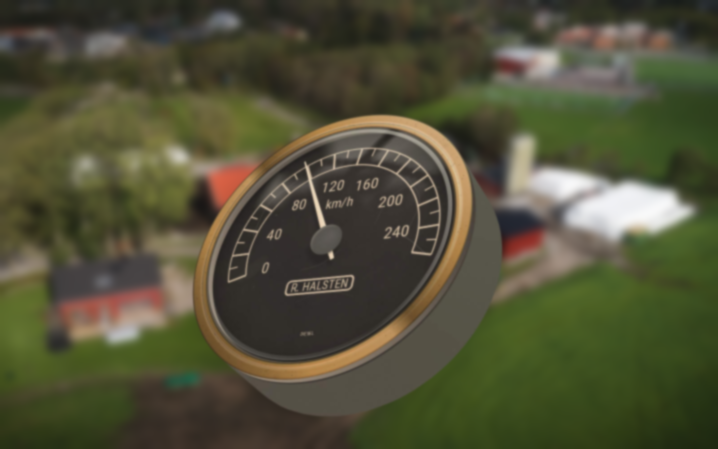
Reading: 100 (km/h)
